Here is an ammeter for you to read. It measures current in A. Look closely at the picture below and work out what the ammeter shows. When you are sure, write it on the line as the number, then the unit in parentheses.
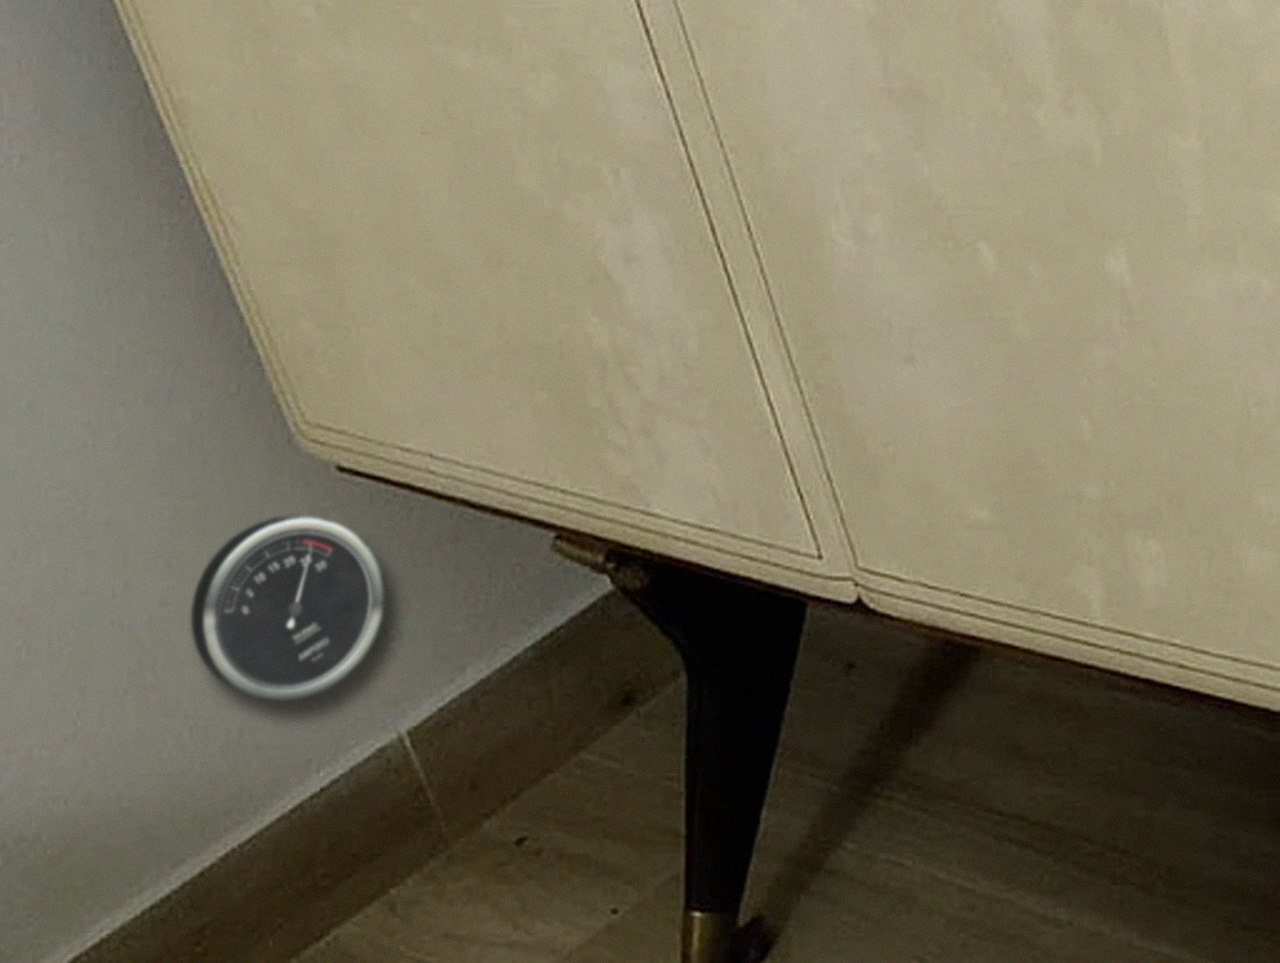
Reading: 25 (A)
